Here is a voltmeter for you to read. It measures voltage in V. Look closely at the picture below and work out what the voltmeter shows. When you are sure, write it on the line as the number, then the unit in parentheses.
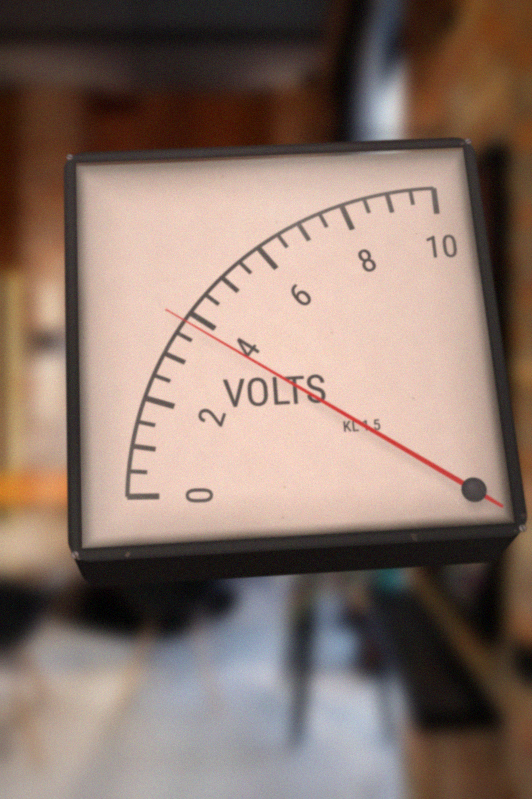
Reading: 3.75 (V)
